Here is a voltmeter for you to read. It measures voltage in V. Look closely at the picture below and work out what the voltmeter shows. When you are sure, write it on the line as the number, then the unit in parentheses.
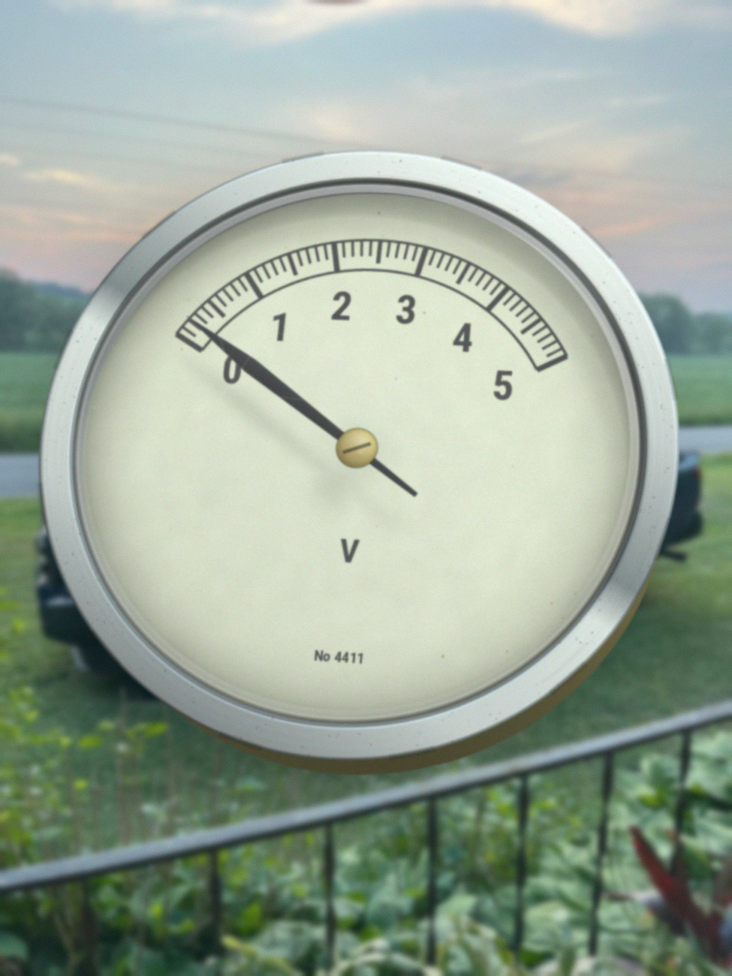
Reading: 0.2 (V)
